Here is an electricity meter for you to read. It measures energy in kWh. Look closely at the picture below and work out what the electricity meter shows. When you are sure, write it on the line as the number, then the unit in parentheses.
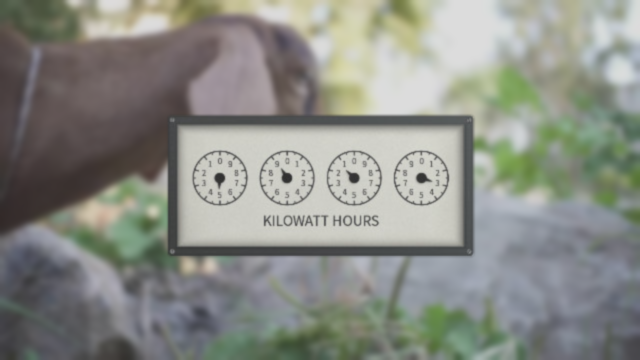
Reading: 4913 (kWh)
